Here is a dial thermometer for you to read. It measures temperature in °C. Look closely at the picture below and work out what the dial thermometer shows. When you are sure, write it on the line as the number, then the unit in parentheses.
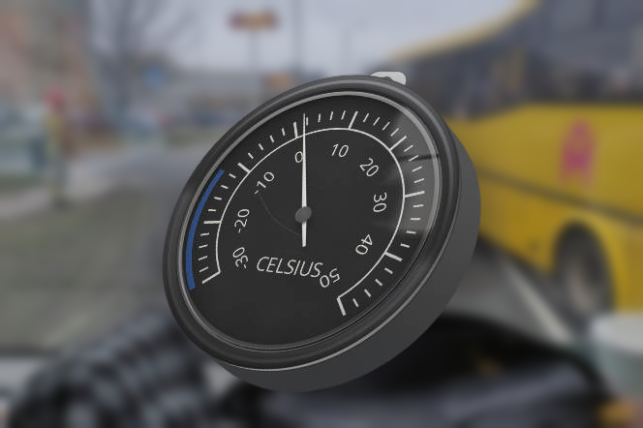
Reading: 2 (°C)
